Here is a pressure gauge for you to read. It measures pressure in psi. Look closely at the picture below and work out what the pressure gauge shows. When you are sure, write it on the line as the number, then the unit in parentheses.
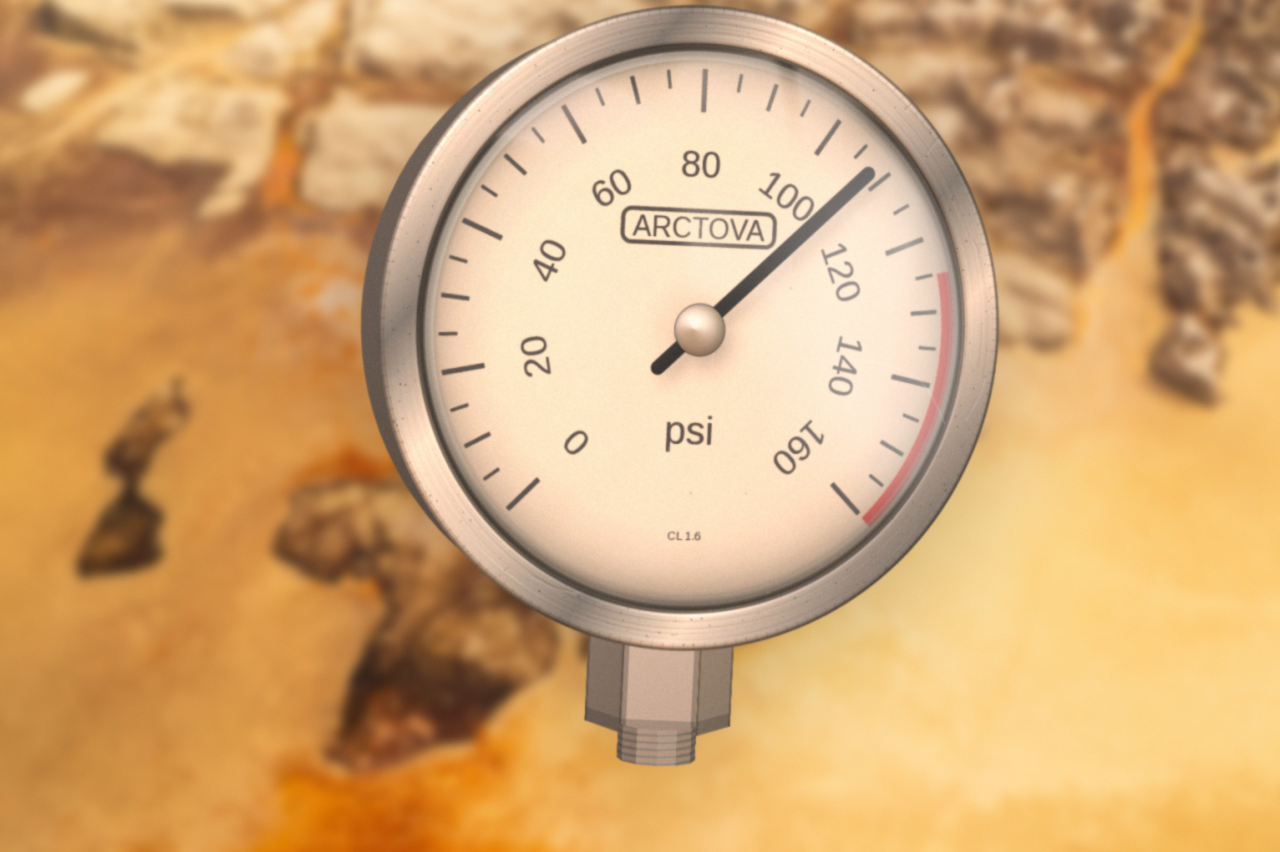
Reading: 107.5 (psi)
